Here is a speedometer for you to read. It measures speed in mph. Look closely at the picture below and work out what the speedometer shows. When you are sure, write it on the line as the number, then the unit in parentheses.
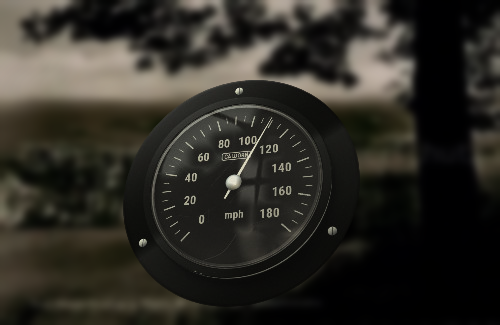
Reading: 110 (mph)
